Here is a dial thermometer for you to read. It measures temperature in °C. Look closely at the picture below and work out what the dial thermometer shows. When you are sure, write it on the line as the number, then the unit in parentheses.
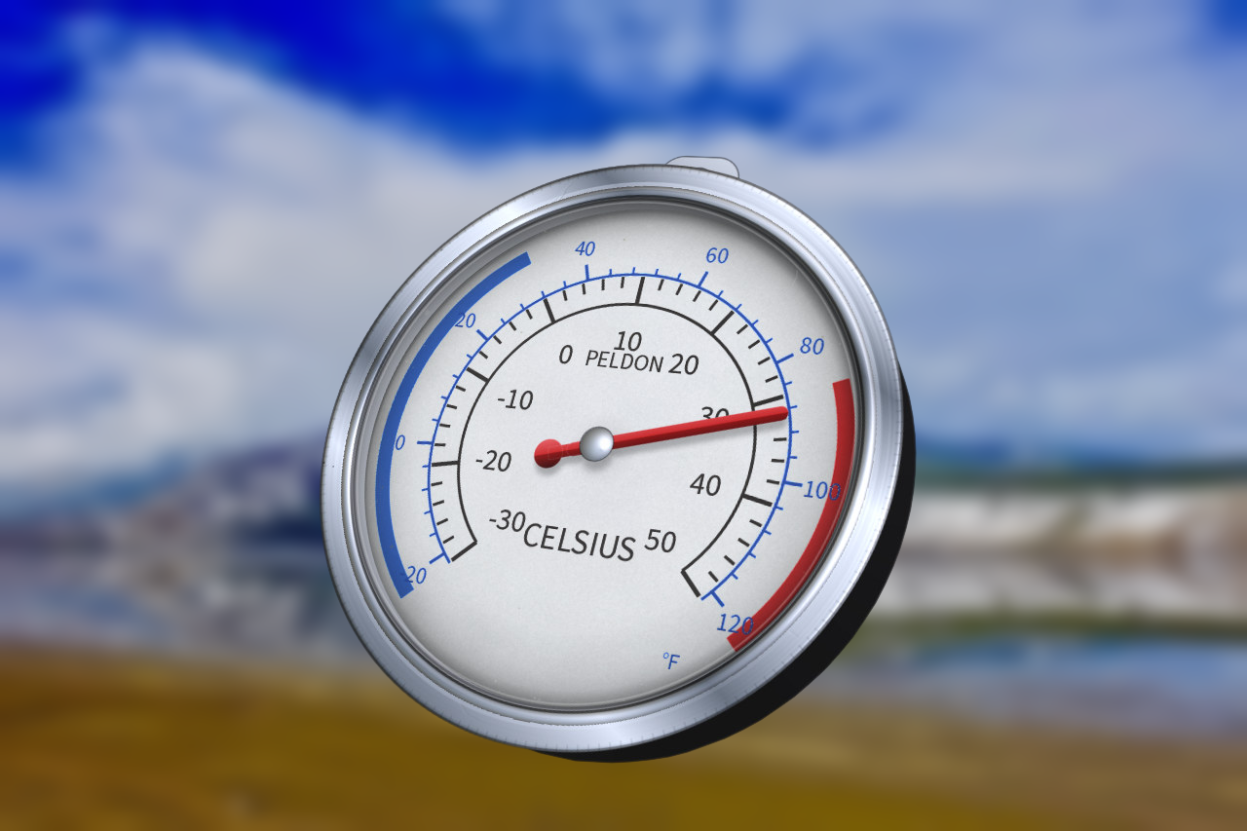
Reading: 32 (°C)
